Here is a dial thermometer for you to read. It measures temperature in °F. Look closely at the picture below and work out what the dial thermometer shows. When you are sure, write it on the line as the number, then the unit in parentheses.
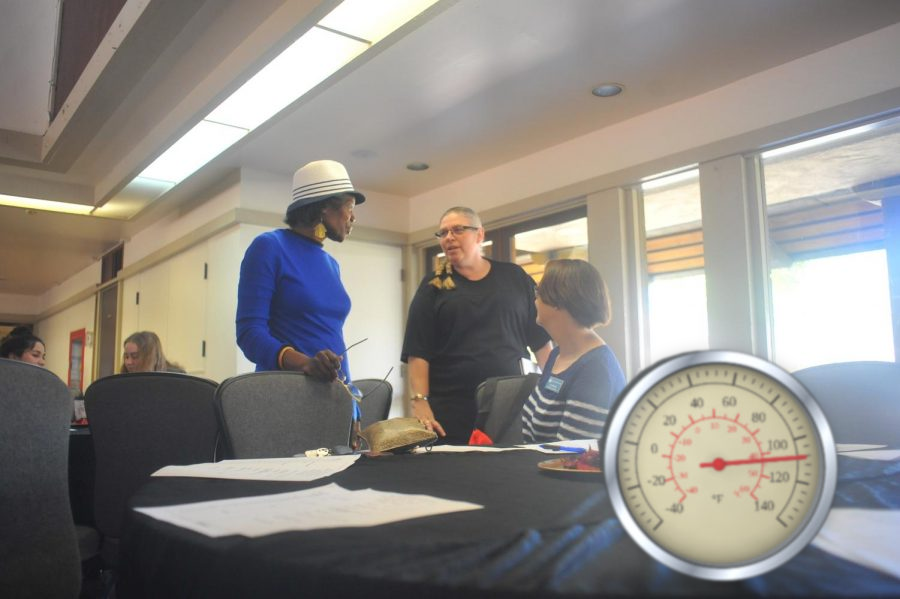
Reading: 108 (°F)
